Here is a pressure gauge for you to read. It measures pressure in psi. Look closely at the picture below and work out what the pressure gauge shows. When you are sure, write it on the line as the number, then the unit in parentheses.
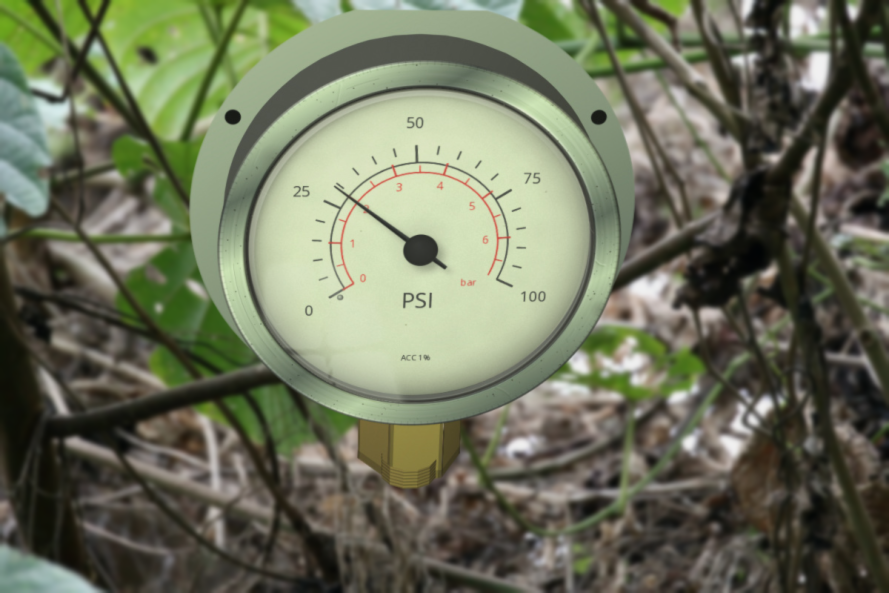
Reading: 30 (psi)
